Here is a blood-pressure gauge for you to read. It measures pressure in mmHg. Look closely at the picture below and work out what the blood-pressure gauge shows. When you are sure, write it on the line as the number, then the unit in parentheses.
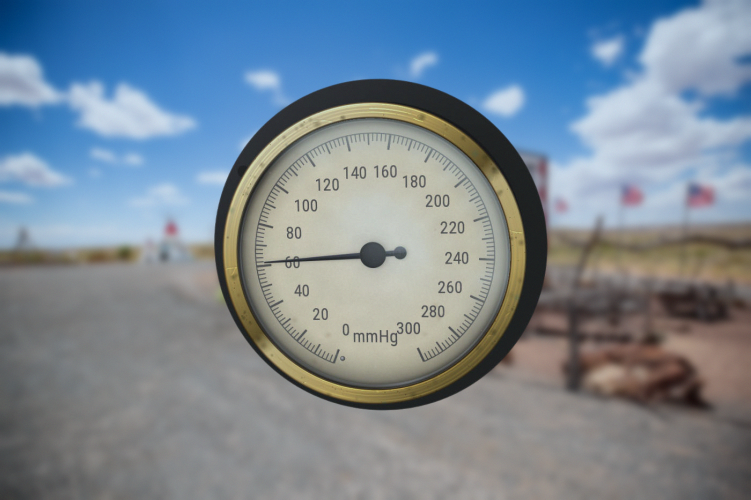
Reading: 62 (mmHg)
